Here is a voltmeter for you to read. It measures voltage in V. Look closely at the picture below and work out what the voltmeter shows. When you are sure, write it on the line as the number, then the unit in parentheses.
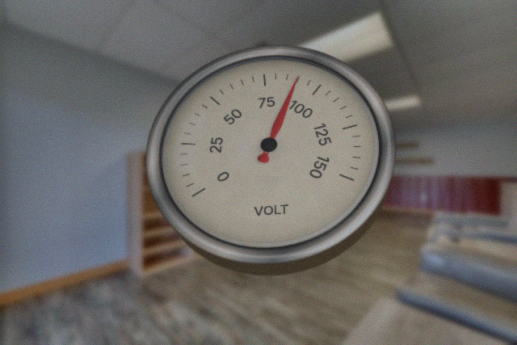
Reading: 90 (V)
